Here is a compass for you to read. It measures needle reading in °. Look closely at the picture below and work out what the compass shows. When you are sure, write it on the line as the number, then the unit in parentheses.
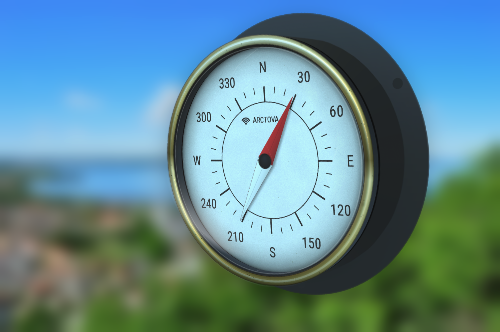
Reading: 30 (°)
